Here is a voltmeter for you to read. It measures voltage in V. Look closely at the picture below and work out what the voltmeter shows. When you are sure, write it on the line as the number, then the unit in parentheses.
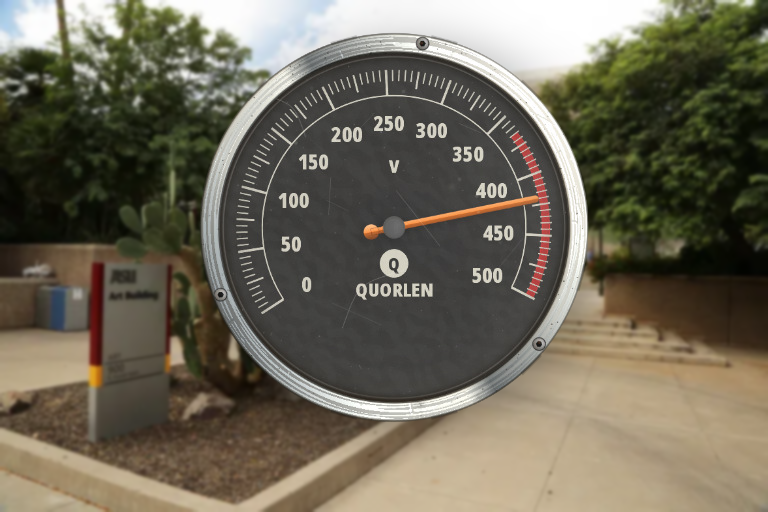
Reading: 420 (V)
